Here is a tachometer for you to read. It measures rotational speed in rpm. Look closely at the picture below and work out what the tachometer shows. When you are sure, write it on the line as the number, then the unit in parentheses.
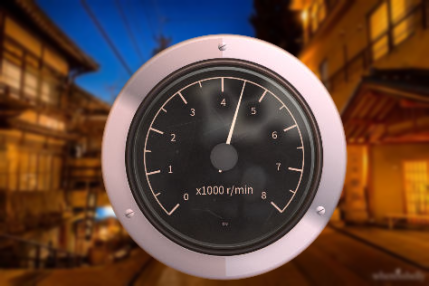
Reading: 4500 (rpm)
